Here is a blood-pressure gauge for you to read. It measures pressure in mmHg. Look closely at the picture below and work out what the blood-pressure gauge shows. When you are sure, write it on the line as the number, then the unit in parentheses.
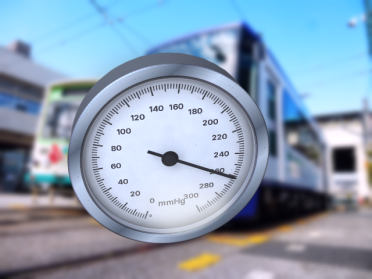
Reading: 260 (mmHg)
